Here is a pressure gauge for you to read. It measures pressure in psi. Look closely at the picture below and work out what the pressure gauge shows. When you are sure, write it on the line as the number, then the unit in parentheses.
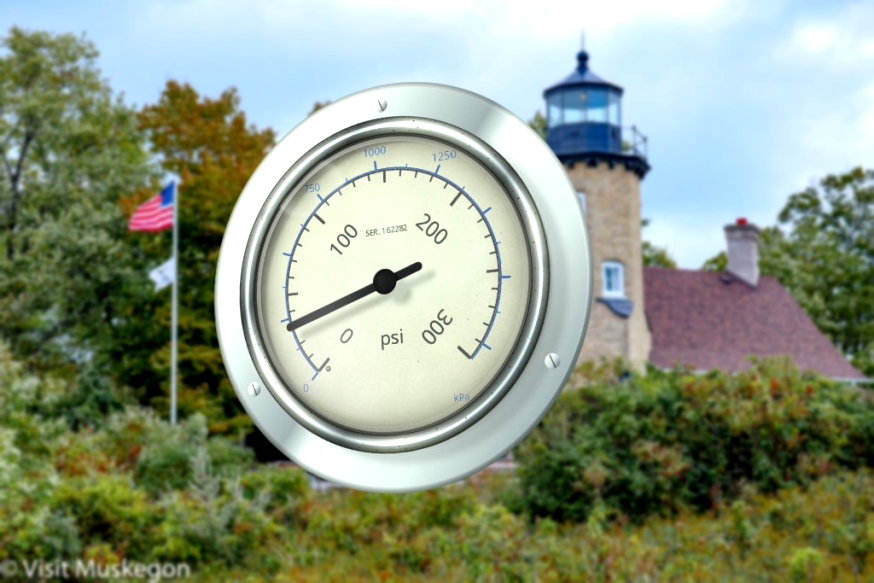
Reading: 30 (psi)
